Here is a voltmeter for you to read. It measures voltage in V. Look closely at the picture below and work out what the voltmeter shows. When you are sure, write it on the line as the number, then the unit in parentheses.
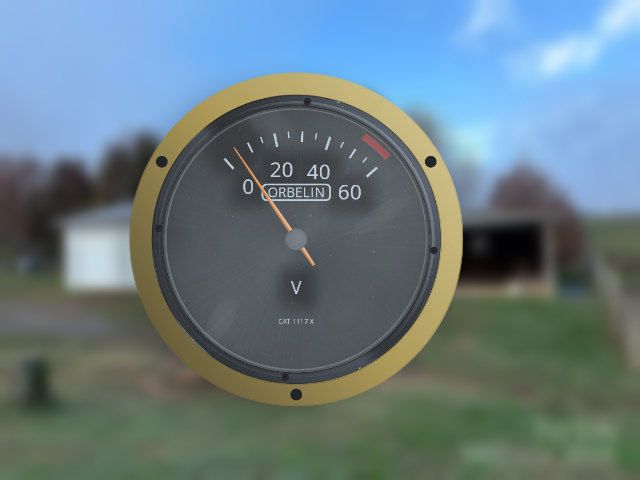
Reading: 5 (V)
